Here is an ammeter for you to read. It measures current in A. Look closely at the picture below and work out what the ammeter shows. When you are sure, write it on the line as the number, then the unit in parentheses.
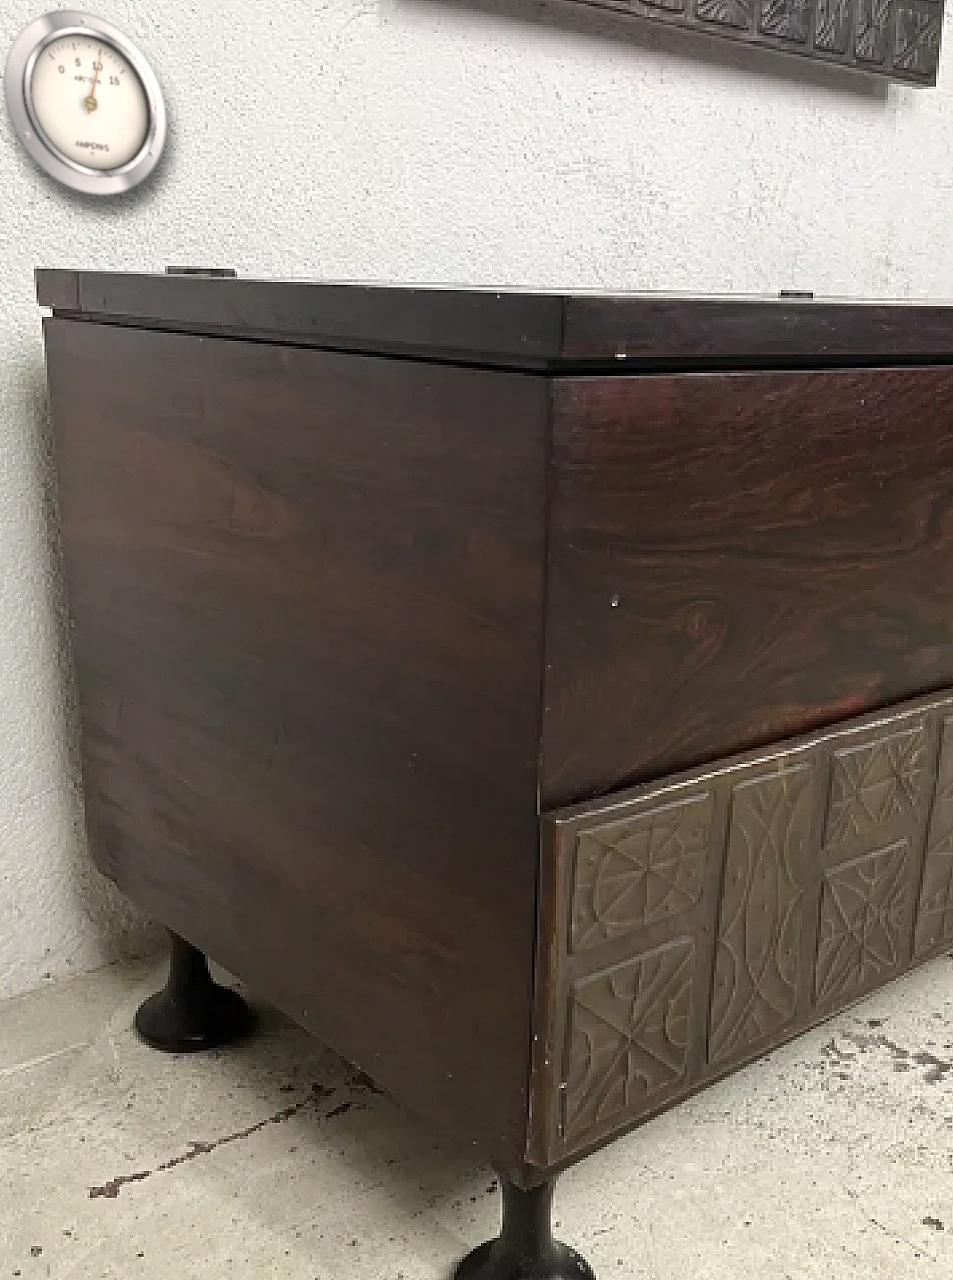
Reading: 10 (A)
